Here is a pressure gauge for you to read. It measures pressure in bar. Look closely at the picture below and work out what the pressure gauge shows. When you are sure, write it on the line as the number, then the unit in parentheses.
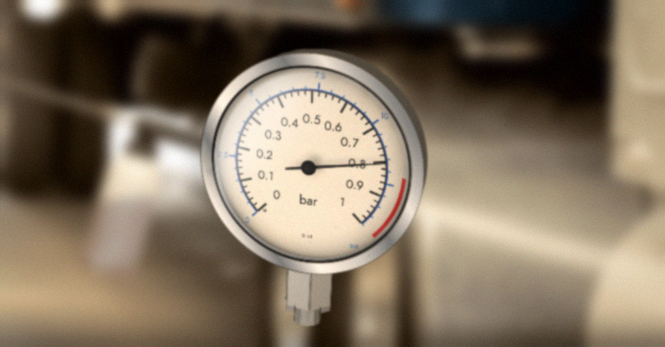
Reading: 0.8 (bar)
